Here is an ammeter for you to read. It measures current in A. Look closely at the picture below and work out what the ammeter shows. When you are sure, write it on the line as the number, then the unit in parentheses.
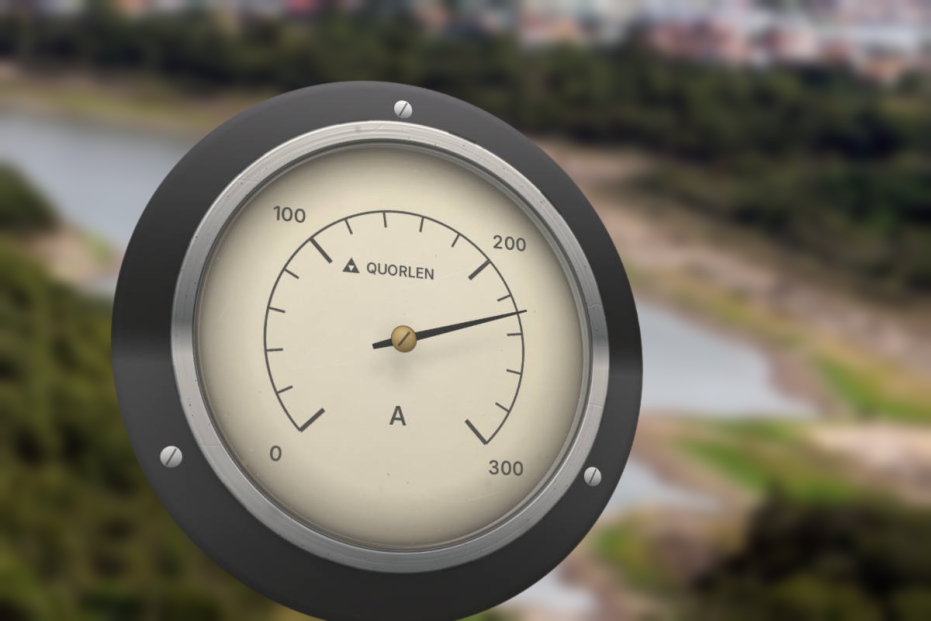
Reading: 230 (A)
